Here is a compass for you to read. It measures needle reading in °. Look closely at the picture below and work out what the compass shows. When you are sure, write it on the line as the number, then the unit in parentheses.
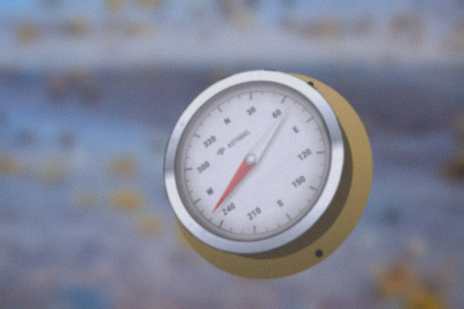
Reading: 250 (°)
